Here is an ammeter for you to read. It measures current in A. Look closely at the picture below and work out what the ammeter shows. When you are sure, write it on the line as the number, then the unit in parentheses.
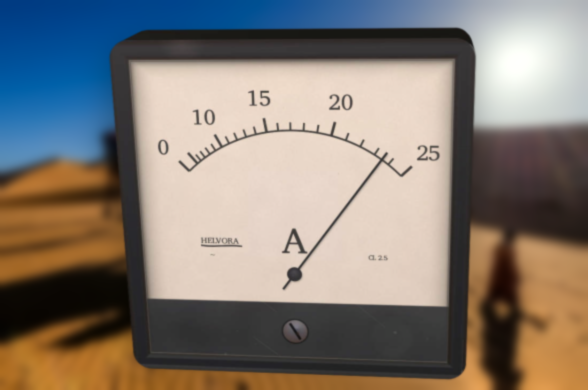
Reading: 23.5 (A)
